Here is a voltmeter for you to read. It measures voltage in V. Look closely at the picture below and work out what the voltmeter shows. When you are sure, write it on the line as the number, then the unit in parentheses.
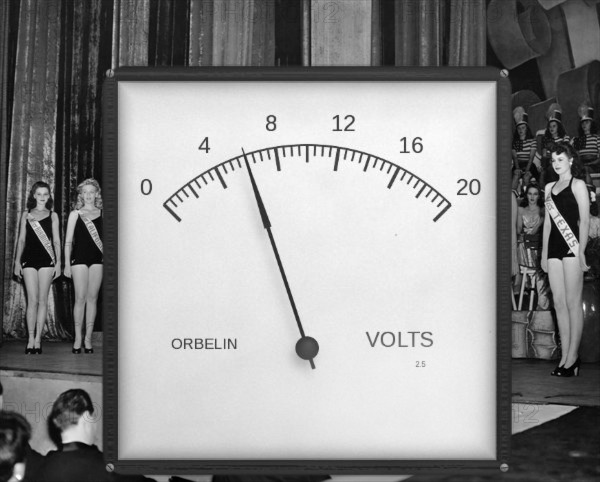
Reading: 6 (V)
